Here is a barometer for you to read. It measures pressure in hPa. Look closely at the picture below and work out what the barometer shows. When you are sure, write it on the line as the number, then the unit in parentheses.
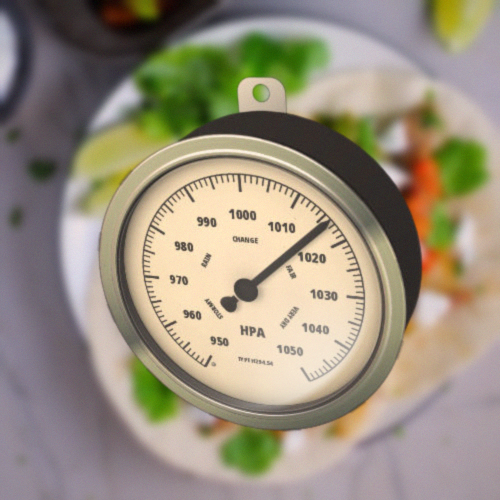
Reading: 1016 (hPa)
